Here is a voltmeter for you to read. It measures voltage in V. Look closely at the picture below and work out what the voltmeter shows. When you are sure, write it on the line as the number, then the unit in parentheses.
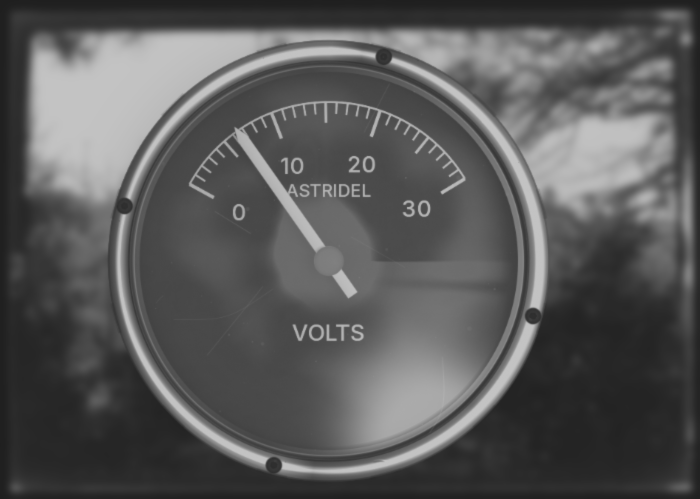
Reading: 6.5 (V)
